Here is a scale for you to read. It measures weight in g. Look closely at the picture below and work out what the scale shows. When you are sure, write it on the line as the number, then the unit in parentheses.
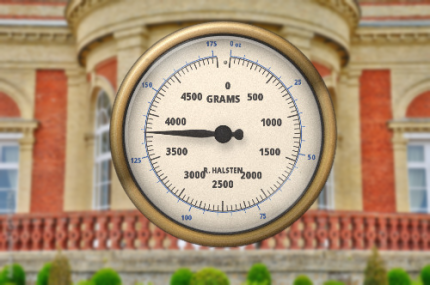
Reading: 3800 (g)
